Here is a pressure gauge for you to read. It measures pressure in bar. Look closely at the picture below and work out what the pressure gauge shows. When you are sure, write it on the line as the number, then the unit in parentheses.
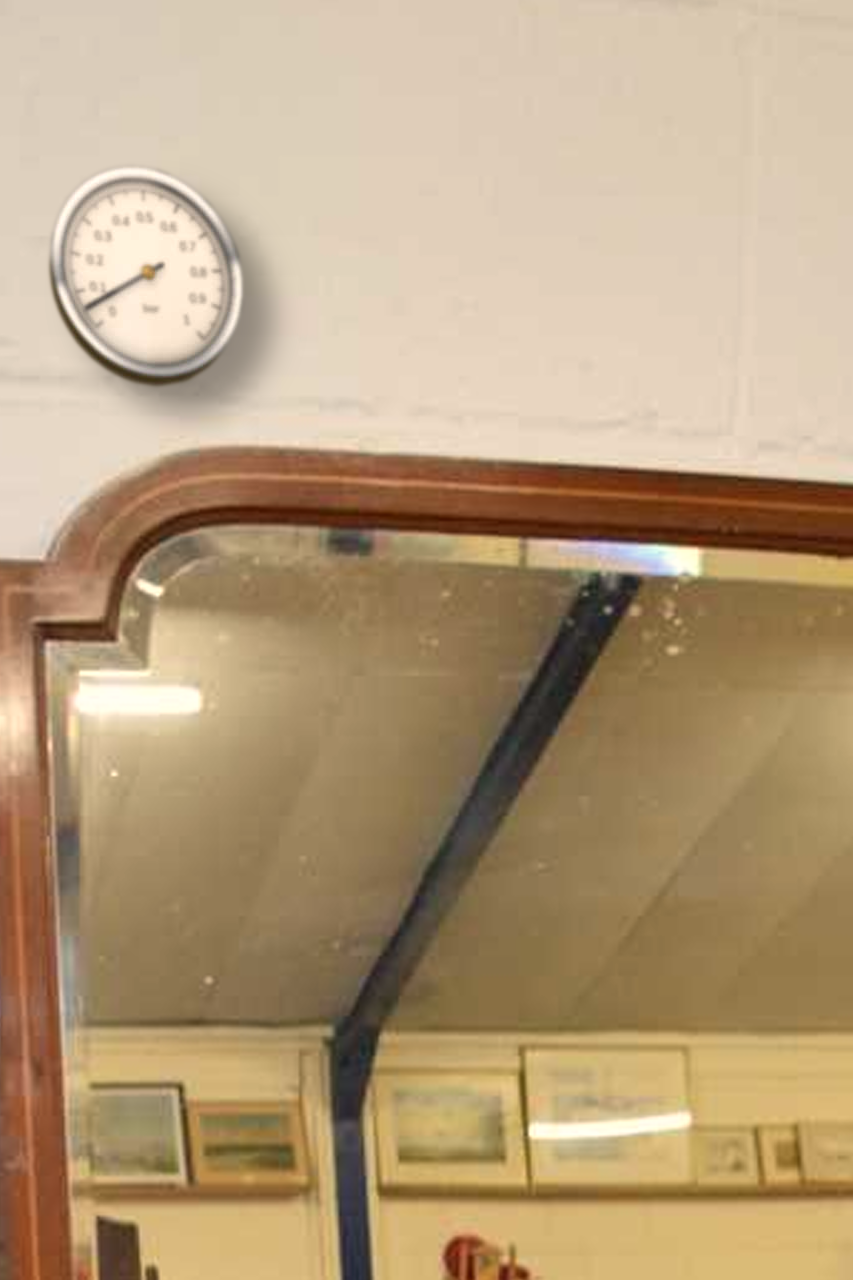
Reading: 0.05 (bar)
